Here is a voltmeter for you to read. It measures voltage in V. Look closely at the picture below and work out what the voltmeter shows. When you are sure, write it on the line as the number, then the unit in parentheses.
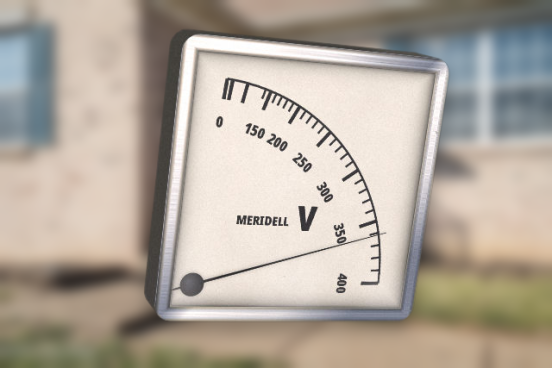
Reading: 360 (V)
